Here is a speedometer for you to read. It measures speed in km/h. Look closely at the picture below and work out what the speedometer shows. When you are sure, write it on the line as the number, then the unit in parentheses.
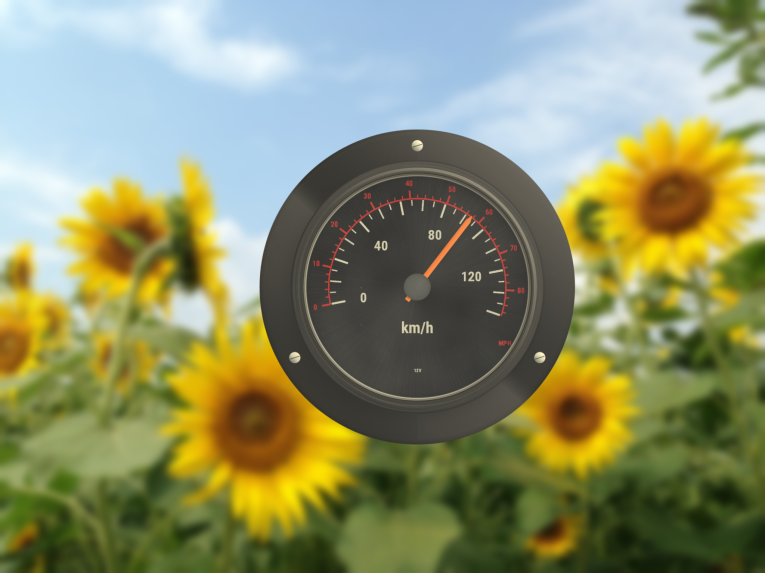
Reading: 92.5 (km/h)
